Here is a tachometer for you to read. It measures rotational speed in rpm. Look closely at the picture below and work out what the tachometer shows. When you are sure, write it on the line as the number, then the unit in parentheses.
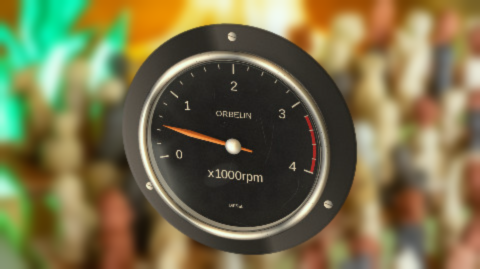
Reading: 500 (rpm)
